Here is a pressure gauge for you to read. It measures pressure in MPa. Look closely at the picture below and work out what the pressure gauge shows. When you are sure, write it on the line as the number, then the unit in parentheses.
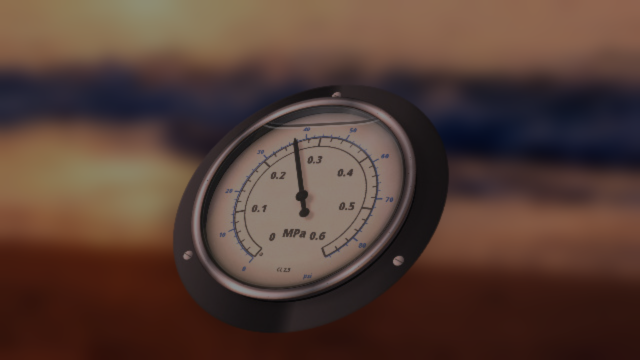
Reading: 0.26 (MPa)
